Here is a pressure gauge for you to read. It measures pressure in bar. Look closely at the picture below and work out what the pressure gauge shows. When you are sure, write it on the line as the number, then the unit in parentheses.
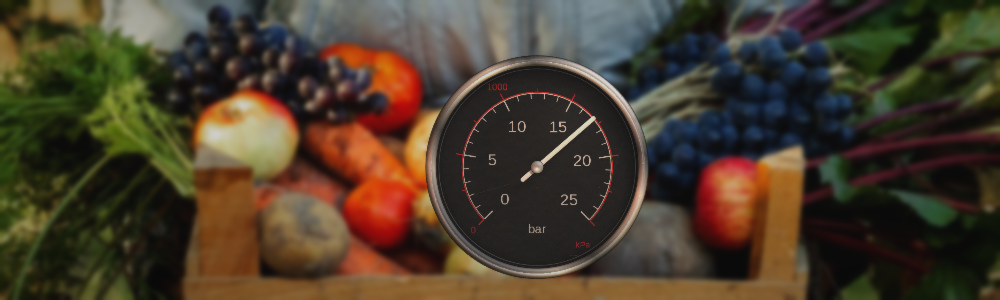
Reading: 17 (bar)
